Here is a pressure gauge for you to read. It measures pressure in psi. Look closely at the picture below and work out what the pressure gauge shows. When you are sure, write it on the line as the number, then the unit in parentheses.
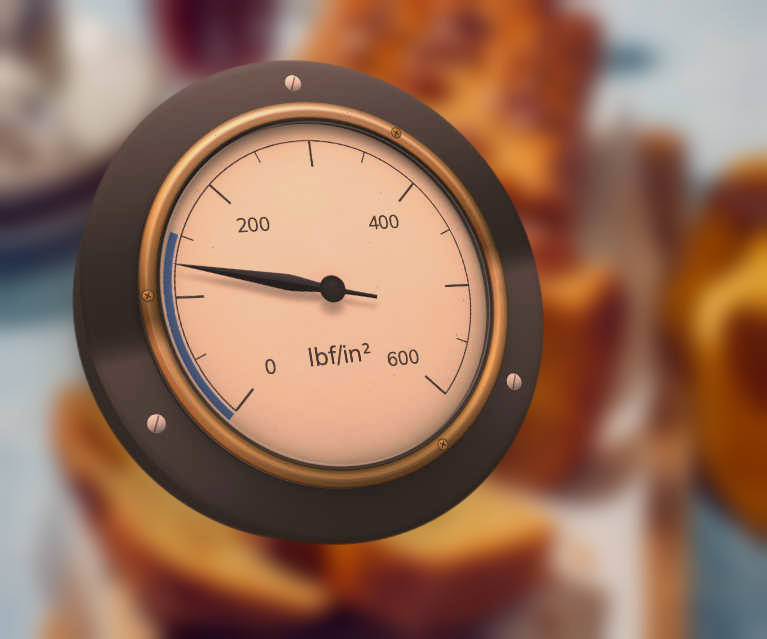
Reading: 125 (psi)
